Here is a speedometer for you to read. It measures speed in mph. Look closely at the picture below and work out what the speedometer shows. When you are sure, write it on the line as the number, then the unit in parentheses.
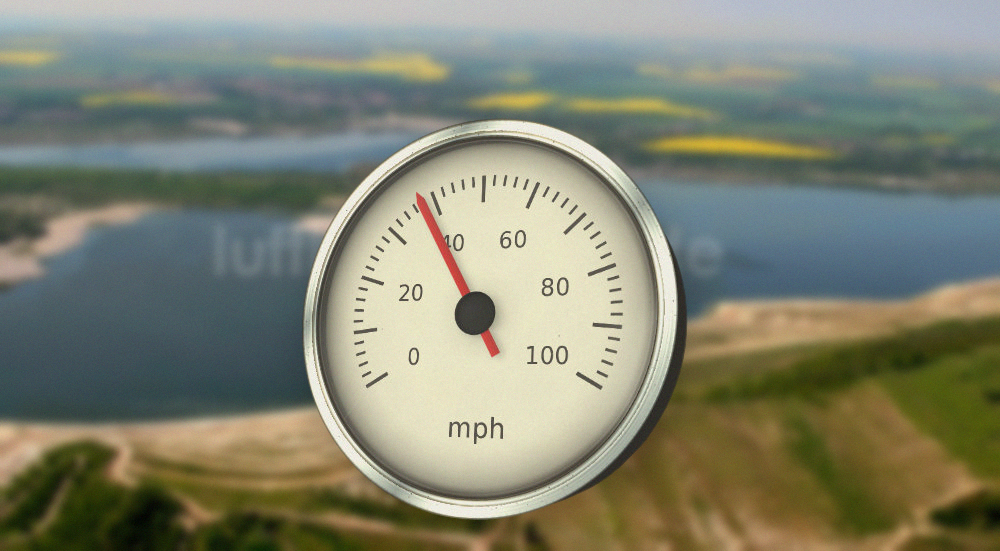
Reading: 38 (mph)
